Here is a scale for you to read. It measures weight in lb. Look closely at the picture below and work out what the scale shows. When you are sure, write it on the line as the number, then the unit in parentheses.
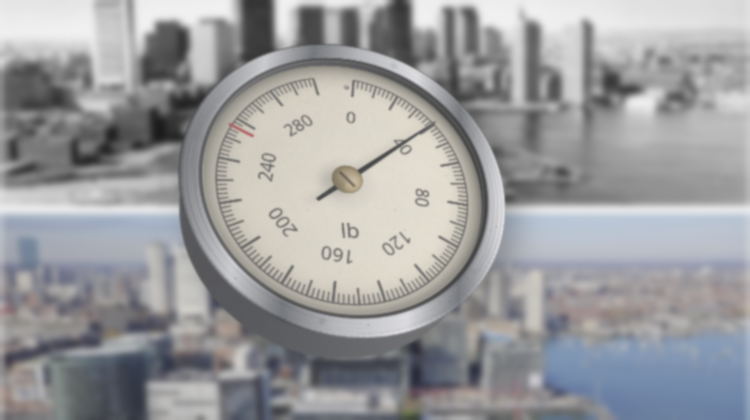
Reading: 40 (lb)
